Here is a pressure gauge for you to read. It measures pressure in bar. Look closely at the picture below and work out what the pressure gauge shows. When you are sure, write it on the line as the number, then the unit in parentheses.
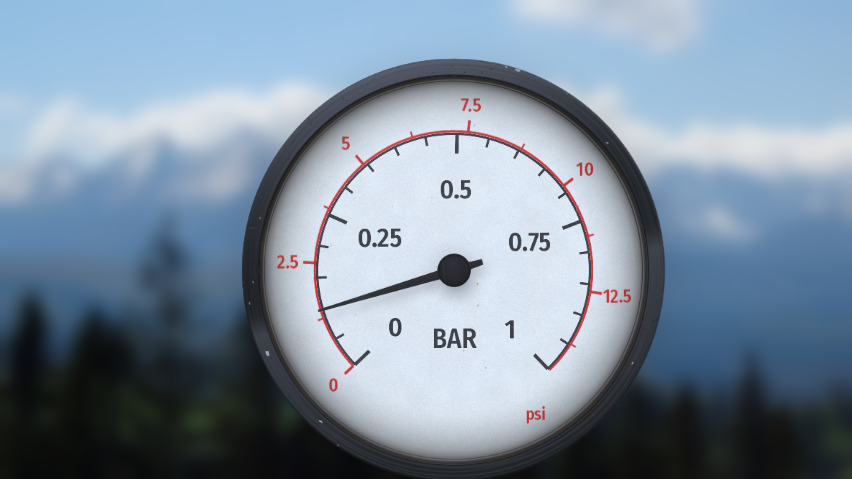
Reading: 0.1 (bar)
